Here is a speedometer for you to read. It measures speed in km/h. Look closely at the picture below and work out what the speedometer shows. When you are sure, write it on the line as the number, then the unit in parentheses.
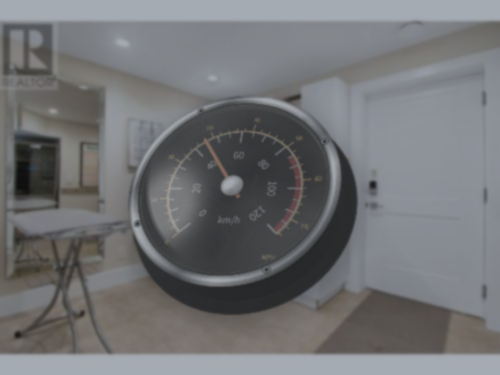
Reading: 45 (km/h)
